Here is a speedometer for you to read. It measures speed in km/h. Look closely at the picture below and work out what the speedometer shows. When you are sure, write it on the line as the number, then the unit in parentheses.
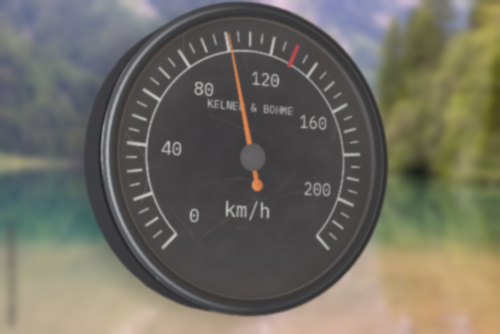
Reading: 100 (km/h)
